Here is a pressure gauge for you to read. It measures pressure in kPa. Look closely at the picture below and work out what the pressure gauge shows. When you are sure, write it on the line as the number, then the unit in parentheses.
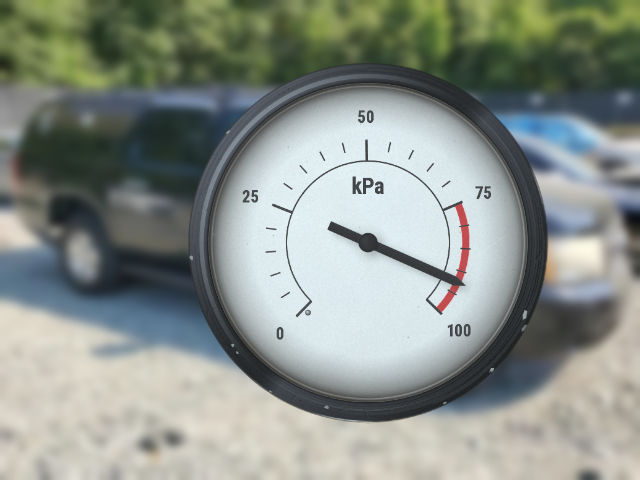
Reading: 92.5 (kPa)
